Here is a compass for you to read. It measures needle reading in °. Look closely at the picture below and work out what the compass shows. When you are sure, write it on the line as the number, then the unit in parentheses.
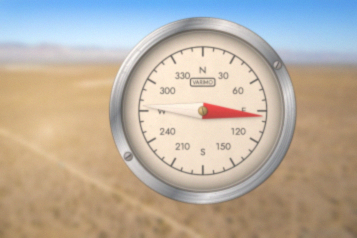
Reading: 95 (°)
